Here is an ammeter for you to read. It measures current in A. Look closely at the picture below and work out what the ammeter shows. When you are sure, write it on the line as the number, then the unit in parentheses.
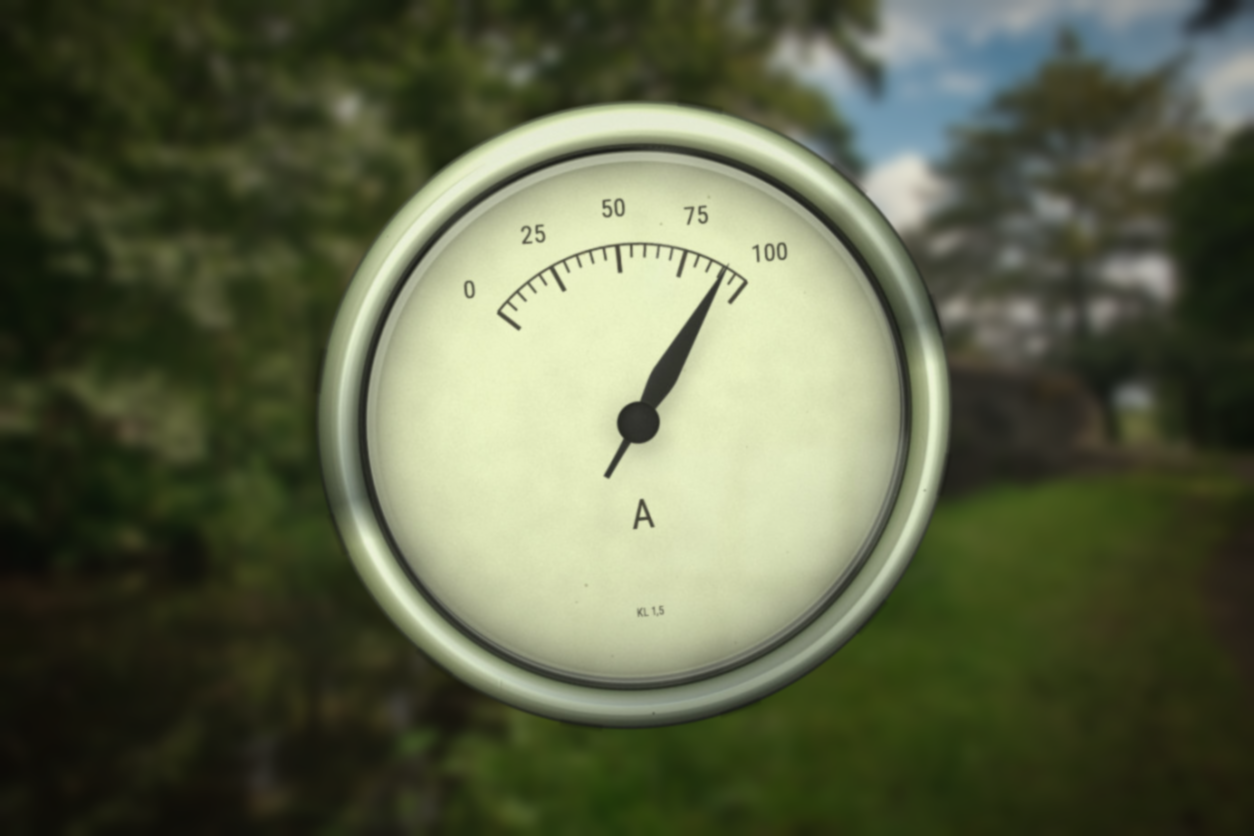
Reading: 90 (A)
